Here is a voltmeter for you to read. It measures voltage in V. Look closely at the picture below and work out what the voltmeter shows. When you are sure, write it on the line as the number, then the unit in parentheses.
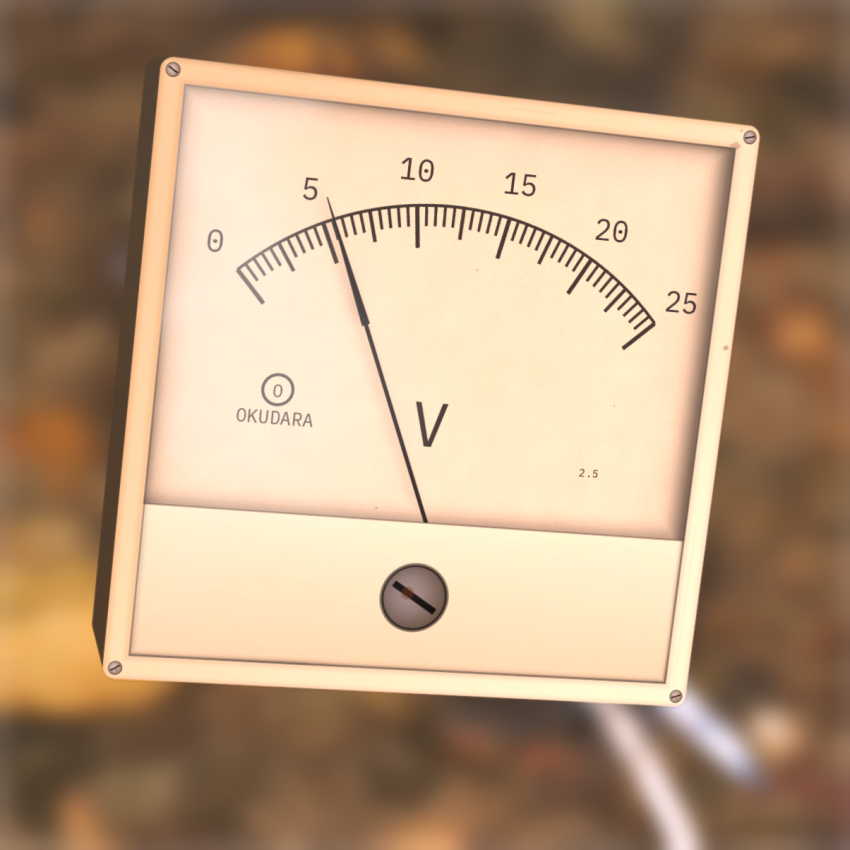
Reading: 5.5 (V)
